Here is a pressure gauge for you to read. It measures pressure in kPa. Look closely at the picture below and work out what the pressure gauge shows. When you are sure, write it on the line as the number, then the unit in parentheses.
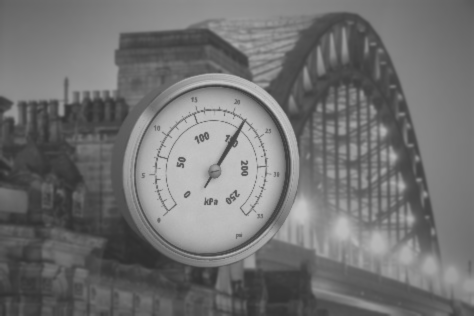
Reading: 150 (kPa)
